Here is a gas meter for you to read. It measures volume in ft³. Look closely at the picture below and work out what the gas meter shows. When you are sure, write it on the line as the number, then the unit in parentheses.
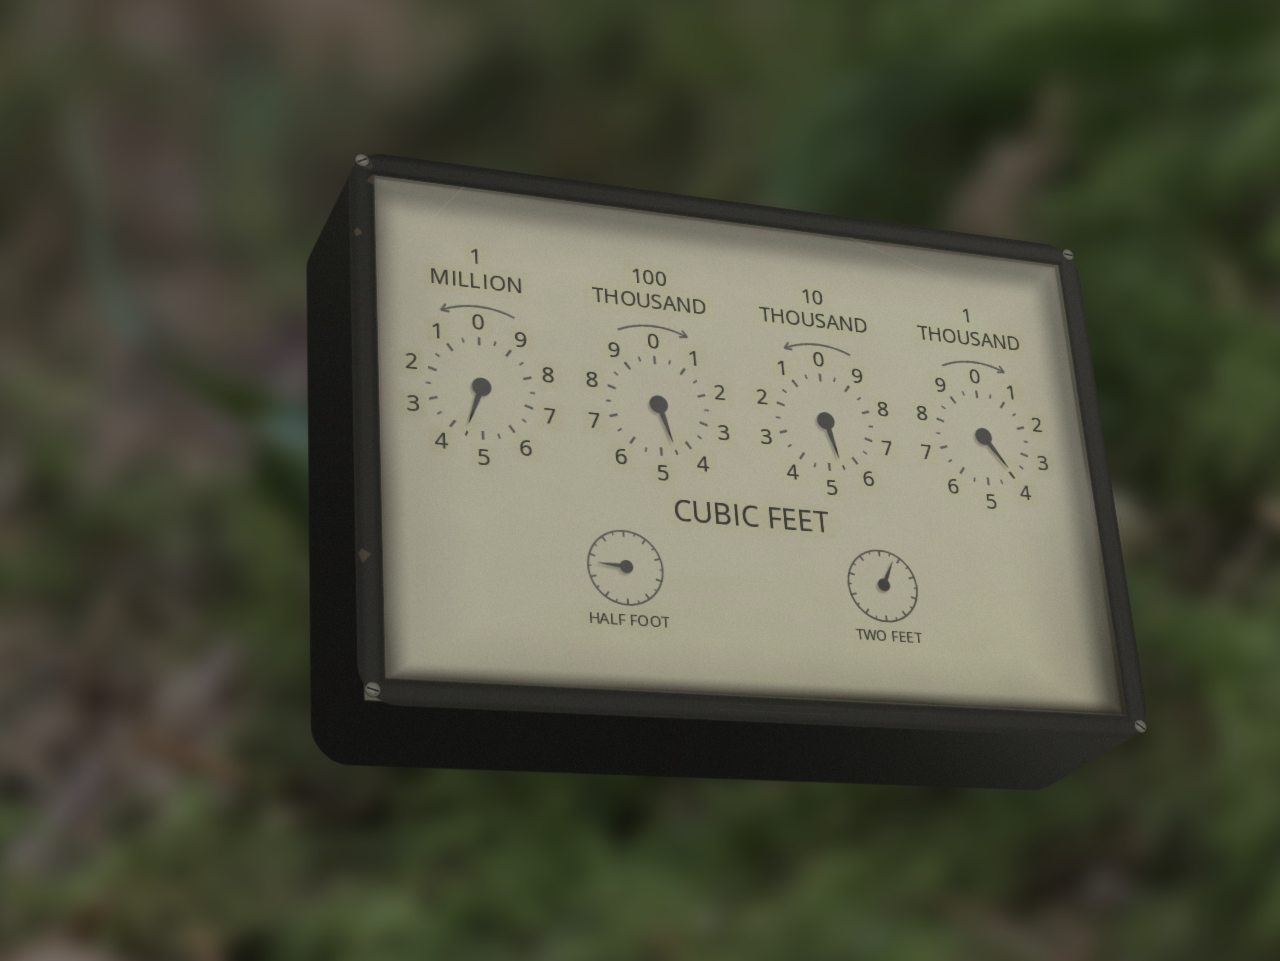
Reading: 445400 (ft³)
